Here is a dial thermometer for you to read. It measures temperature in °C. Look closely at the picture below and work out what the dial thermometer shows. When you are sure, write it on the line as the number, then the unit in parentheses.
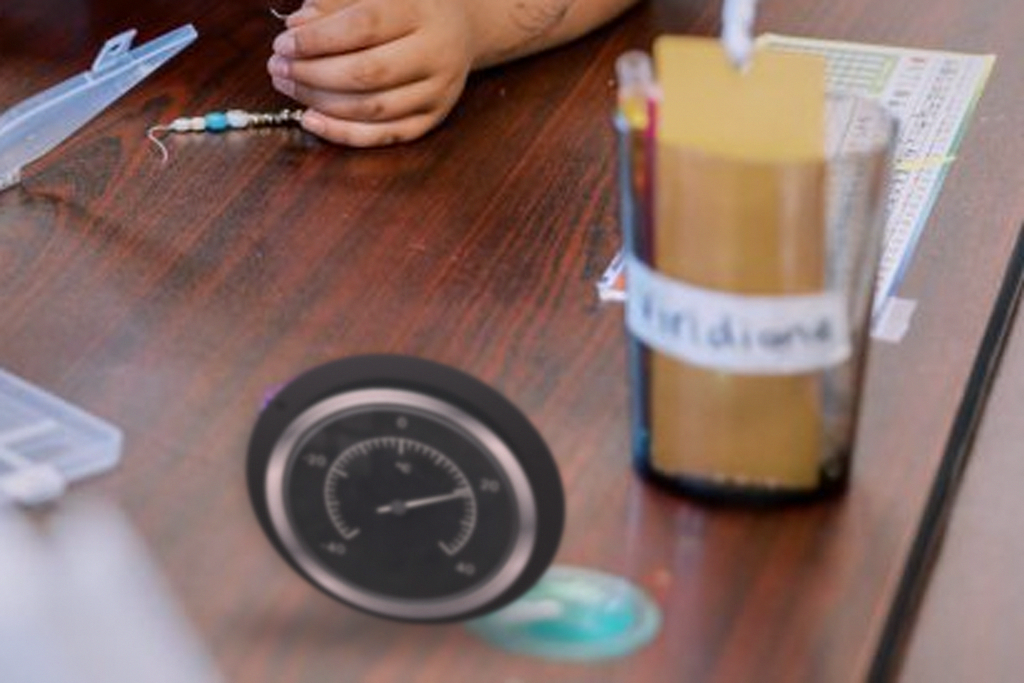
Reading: 20 (°C)
